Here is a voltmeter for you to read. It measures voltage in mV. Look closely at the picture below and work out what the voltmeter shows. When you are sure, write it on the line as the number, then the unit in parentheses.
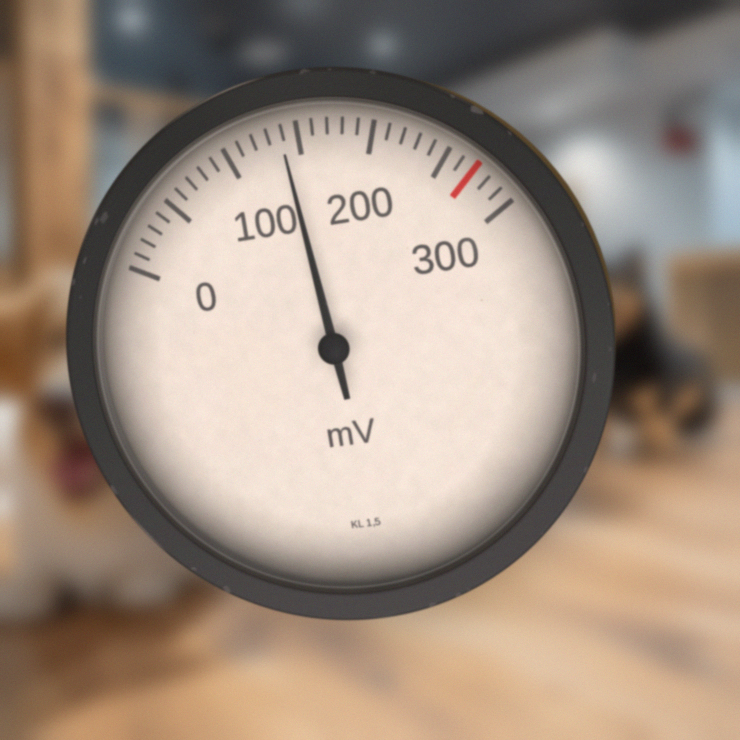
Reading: 140 (mV)
